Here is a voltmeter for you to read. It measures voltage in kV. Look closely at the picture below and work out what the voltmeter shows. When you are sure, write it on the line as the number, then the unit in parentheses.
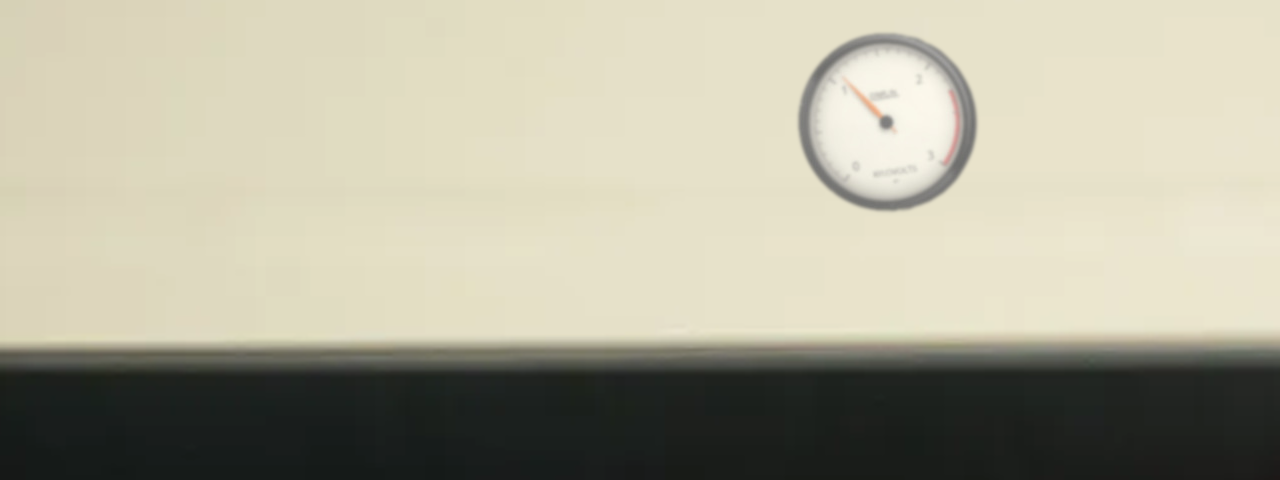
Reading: 1.1 (kV)
